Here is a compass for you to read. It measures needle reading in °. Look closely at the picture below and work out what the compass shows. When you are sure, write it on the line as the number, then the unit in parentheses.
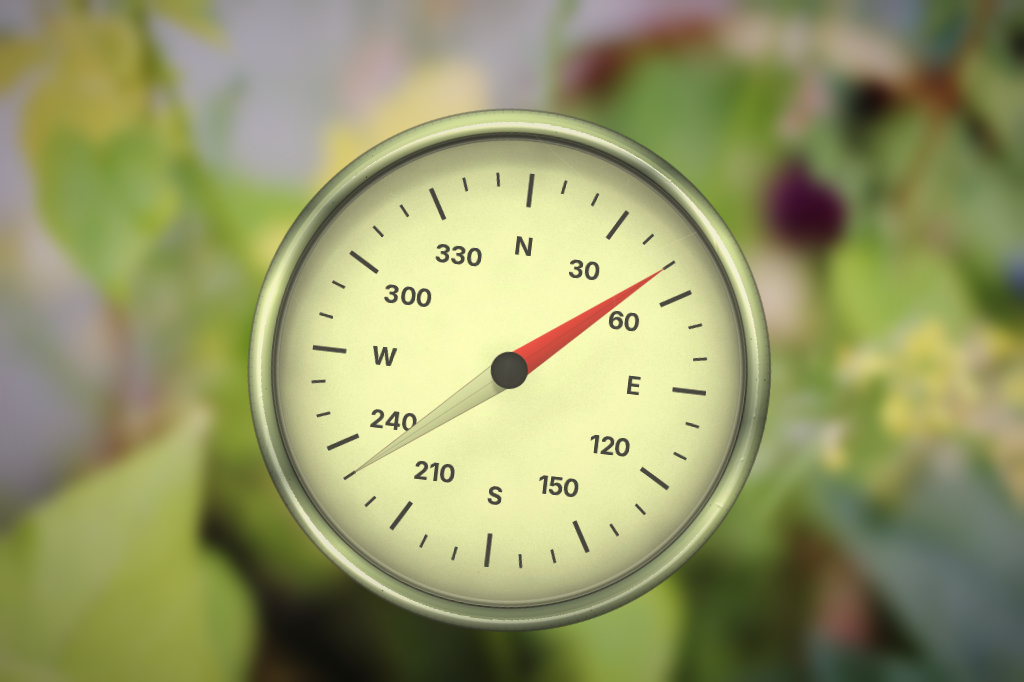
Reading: 50 (°)
